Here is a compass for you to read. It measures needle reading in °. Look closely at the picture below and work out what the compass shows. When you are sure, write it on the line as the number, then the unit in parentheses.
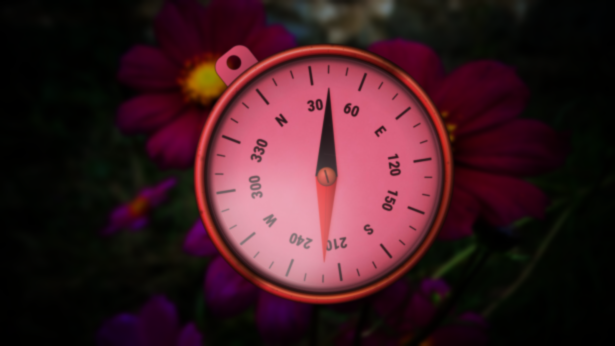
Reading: 220 (°)
